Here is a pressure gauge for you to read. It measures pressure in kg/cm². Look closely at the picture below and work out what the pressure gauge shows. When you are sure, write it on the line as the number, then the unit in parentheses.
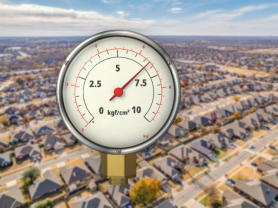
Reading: 6.75 (kg/cm²)
